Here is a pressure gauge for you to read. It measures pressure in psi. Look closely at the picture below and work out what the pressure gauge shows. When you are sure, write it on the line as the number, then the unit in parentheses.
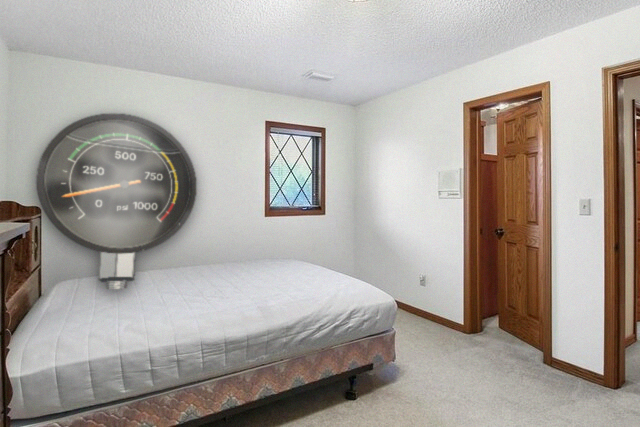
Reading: 100 (psi)
